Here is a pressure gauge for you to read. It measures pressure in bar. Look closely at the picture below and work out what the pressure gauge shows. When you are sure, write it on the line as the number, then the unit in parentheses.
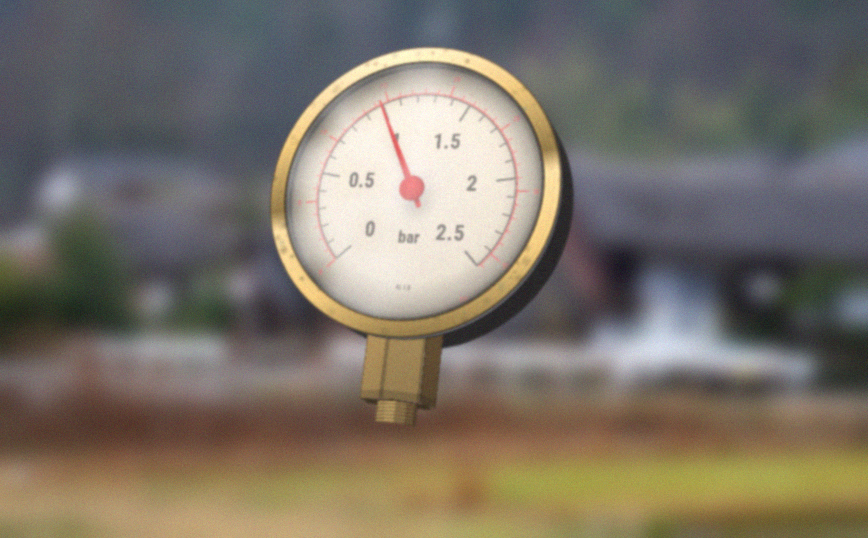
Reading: 1 (bar)
